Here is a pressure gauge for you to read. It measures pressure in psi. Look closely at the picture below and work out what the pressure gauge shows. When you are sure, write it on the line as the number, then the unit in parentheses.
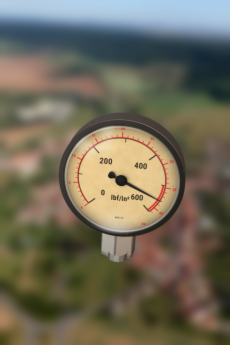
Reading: 550 (psi)
